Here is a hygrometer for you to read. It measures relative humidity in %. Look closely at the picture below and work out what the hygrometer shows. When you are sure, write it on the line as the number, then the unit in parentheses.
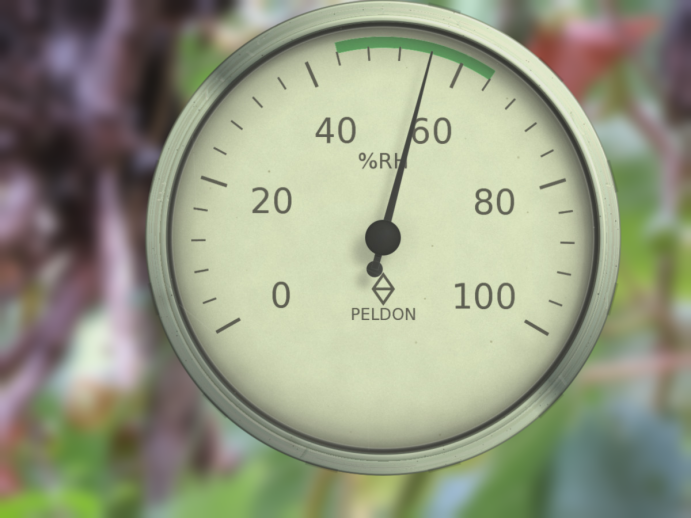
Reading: 56 (%)
